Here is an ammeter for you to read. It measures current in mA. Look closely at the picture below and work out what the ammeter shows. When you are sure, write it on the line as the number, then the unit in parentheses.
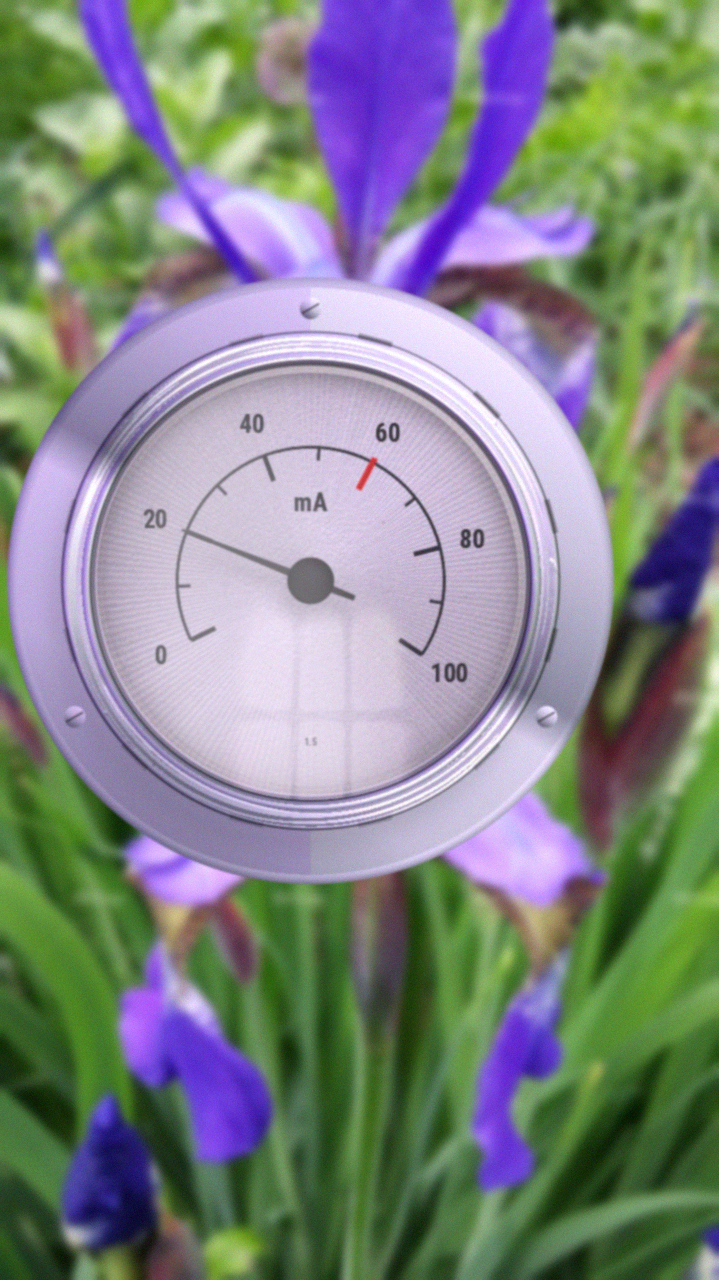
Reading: 20 (mA)
